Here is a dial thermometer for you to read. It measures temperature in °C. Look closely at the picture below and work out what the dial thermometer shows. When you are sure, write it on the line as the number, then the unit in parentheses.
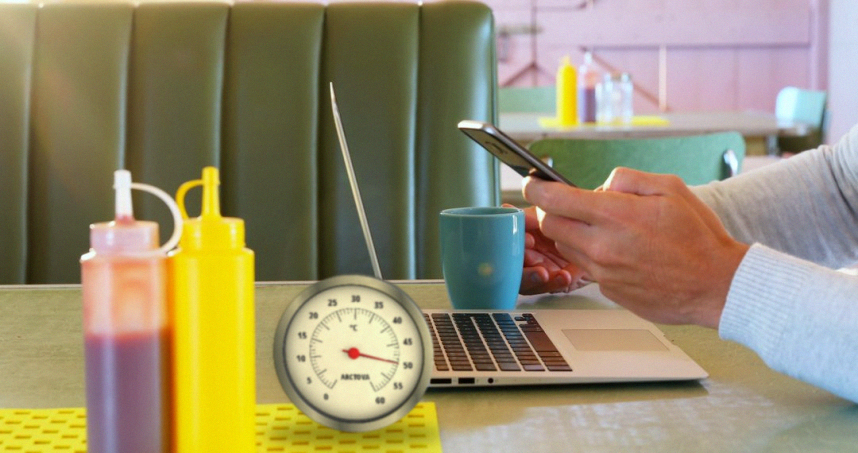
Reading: 50 (°C)
